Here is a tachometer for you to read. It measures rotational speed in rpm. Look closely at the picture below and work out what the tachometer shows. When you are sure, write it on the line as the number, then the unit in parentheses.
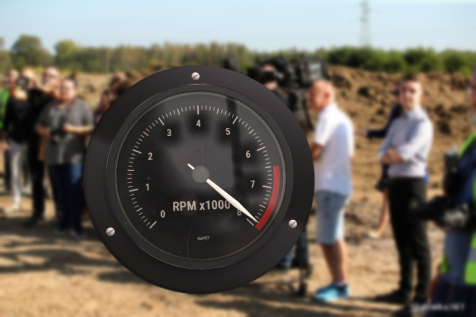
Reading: 7900 (rpm)
